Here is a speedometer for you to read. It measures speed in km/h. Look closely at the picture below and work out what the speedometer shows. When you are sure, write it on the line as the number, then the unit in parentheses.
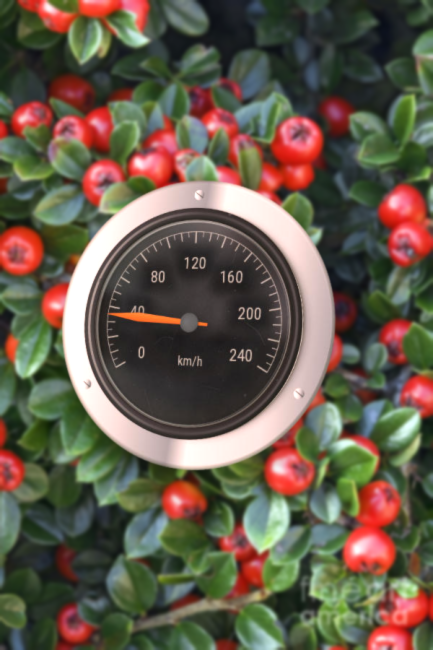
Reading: 35 (km/h)
